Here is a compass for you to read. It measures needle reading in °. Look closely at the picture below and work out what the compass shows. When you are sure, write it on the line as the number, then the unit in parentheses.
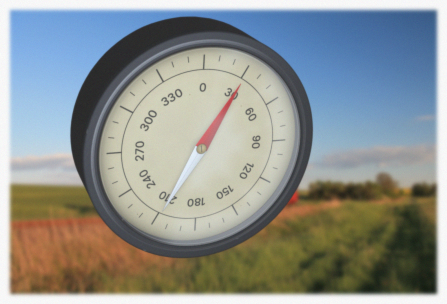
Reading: 30 (°)
